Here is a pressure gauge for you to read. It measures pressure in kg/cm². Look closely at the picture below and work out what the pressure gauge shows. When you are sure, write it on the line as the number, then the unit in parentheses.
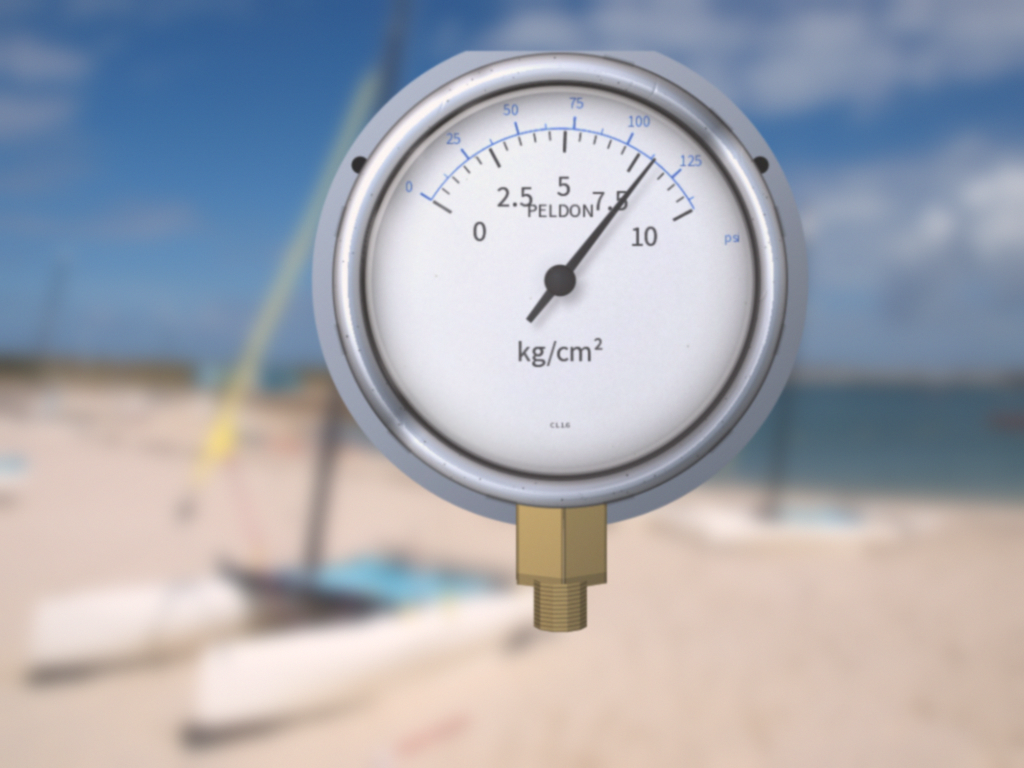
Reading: 8 (kg/cm²)
